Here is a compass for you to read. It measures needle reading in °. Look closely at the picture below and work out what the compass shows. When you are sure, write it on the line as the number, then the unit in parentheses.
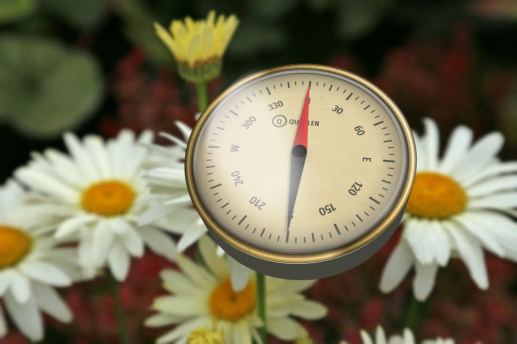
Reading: 0 (°)
